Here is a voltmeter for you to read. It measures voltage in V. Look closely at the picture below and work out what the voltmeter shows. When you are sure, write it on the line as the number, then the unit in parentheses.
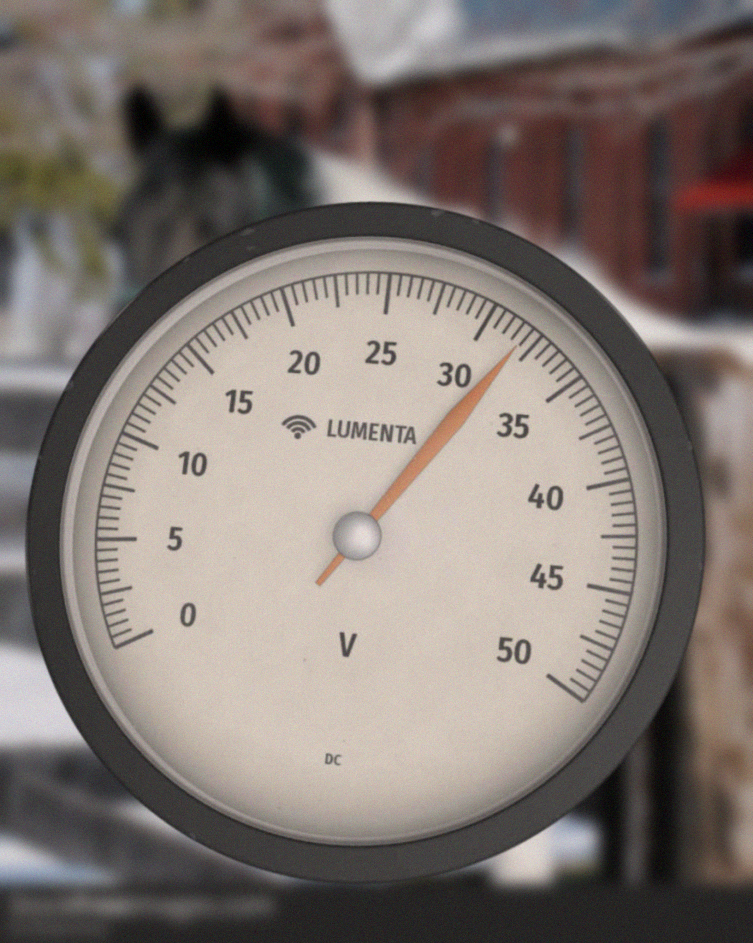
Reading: 32 (V)
